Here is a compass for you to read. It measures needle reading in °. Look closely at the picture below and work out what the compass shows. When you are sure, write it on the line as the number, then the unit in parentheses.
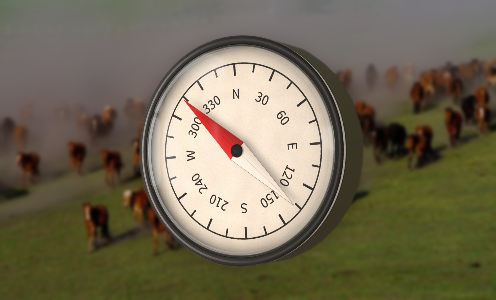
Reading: 315 (°)
